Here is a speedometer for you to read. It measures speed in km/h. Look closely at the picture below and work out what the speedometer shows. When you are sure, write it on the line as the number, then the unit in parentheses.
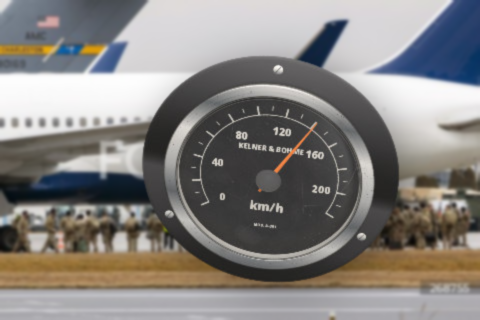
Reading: 140 (km/h)
